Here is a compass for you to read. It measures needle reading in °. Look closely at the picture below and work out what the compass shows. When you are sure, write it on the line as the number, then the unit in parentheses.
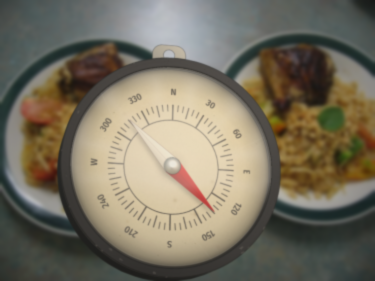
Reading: 135 (°)
